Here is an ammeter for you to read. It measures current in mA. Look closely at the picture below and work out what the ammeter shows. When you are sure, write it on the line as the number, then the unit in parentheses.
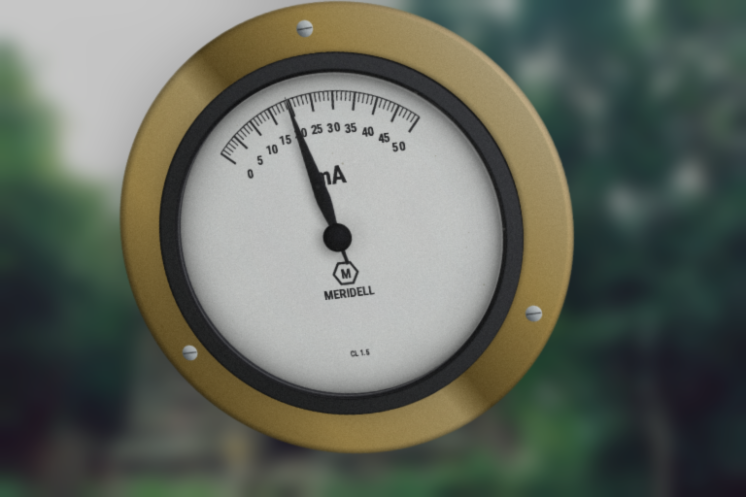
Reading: 20 (mA)
